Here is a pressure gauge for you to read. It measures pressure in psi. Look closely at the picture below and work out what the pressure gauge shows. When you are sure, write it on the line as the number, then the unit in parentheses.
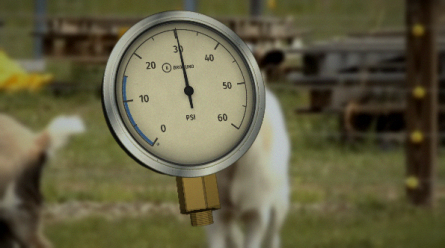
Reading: 30 (psi)
